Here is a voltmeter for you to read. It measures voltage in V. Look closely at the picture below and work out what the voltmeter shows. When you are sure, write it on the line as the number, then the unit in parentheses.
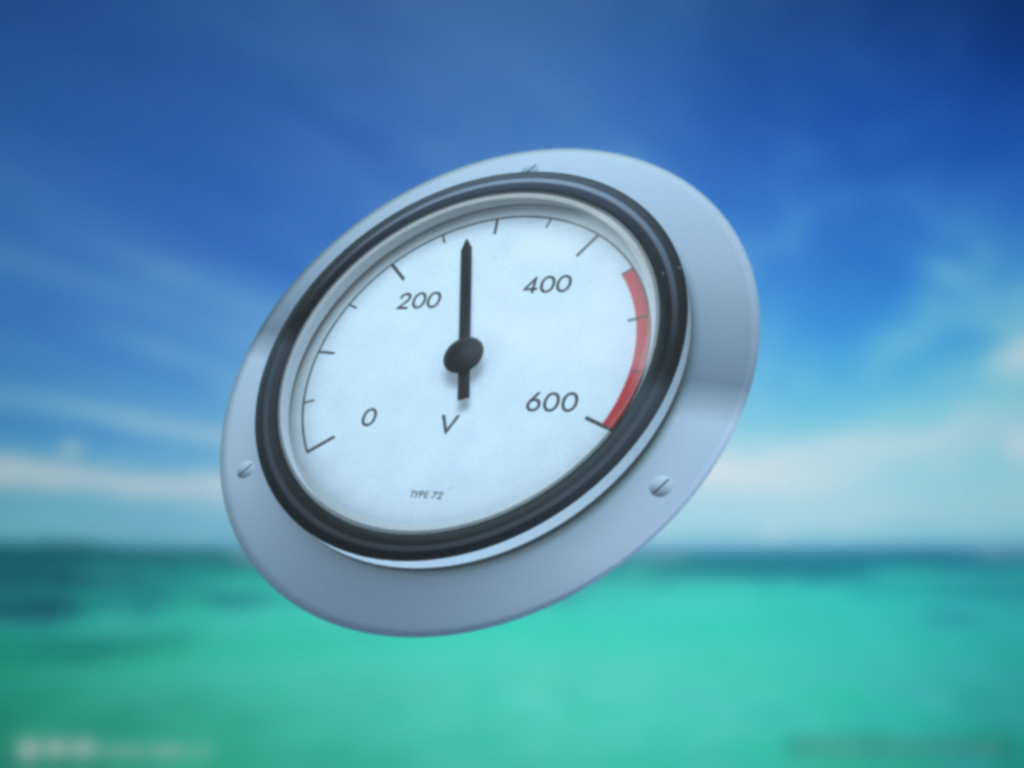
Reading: 275 (V)
